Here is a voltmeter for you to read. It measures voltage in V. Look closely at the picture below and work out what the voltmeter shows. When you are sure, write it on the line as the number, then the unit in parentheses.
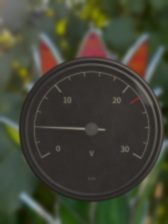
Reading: 4 (V)
